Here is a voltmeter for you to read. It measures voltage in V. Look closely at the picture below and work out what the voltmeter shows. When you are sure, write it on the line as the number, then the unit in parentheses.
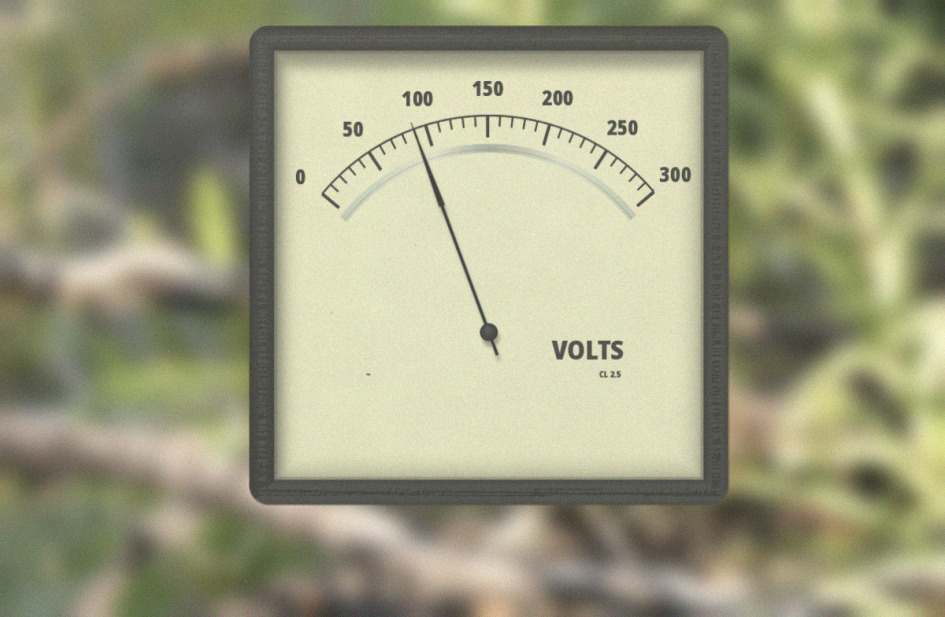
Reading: 90 (V)
